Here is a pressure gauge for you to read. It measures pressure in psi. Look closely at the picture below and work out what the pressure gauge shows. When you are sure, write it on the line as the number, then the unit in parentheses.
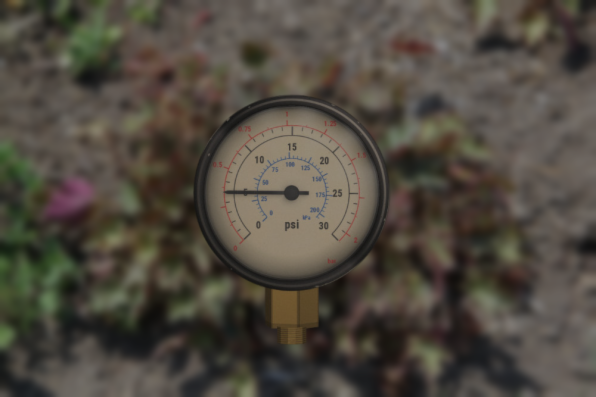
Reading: 5 (psi)
